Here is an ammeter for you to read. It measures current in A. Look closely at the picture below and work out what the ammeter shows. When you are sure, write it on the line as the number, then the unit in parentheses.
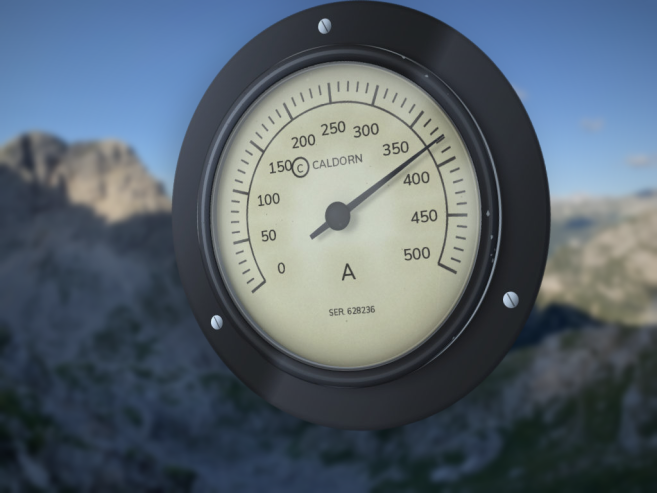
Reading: 380 (A)
